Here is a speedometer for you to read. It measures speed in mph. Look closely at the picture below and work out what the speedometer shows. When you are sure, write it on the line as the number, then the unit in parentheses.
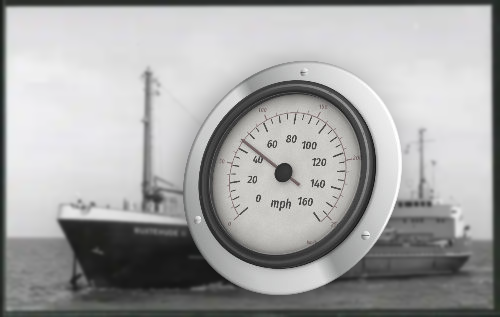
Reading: 45 (mph)
